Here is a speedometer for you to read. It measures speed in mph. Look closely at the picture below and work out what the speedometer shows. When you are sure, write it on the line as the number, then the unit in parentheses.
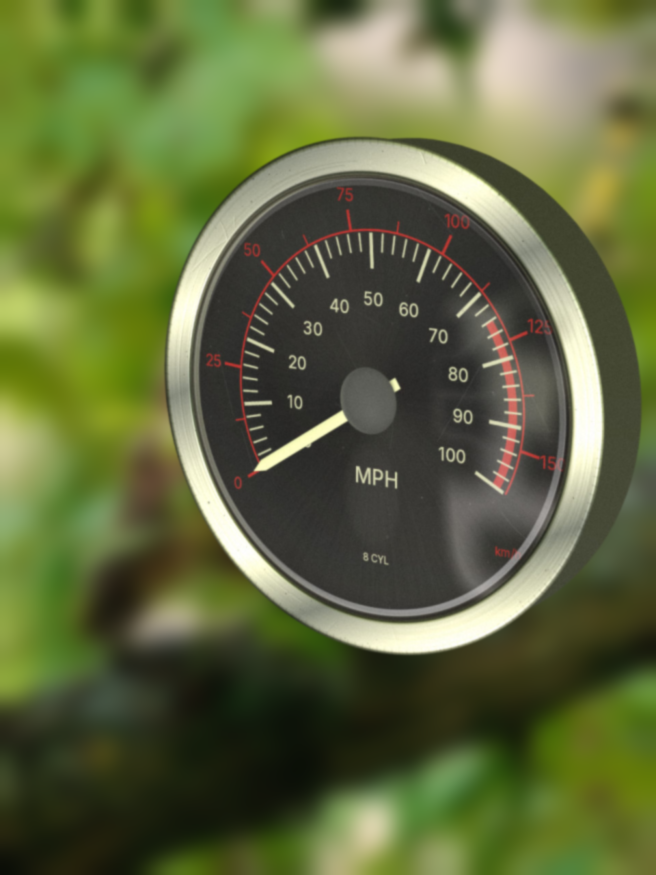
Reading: 0 (mph)
